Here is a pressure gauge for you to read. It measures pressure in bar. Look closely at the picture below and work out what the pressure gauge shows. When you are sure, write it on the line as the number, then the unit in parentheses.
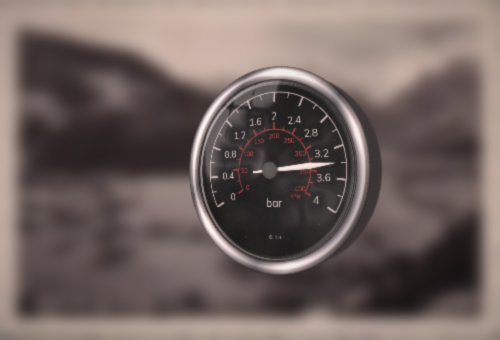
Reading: 3.4 (bar)
